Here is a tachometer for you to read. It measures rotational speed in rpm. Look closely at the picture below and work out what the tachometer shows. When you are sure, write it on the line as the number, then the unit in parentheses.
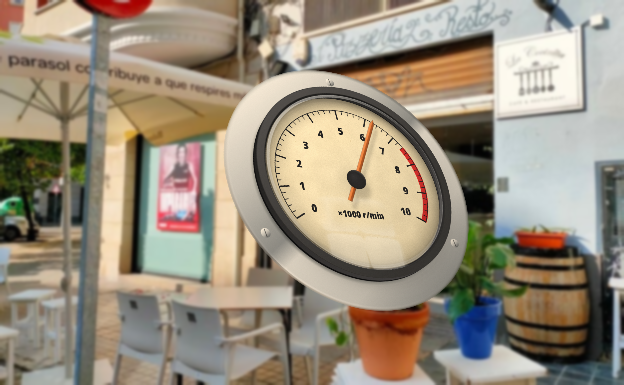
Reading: 6200 (rpm)
